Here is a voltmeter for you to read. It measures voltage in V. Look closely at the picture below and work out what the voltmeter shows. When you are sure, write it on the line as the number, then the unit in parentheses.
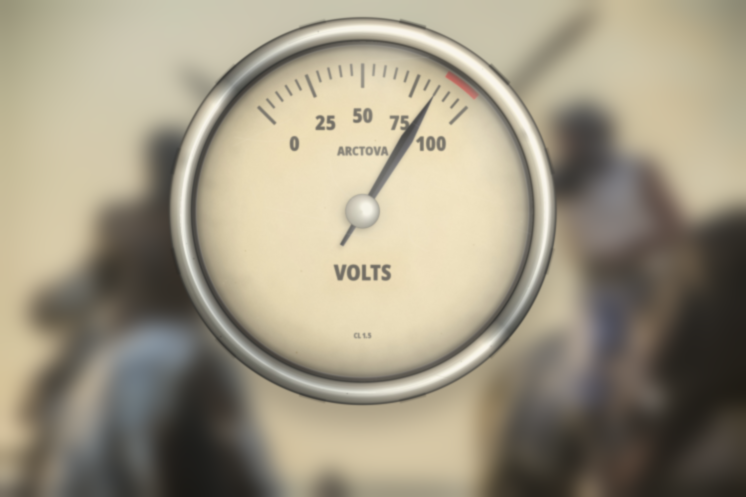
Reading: 85 (V)
